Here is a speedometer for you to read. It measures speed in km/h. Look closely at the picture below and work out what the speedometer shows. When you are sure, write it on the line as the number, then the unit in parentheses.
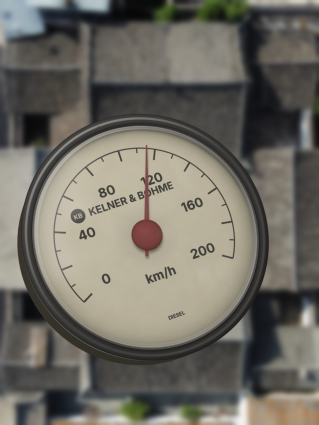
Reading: 115 (km/h)
